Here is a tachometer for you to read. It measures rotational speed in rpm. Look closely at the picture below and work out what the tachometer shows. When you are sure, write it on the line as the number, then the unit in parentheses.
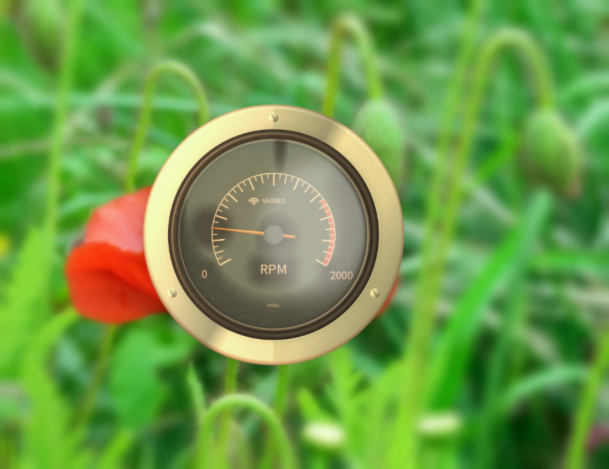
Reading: 300 (rpm)
